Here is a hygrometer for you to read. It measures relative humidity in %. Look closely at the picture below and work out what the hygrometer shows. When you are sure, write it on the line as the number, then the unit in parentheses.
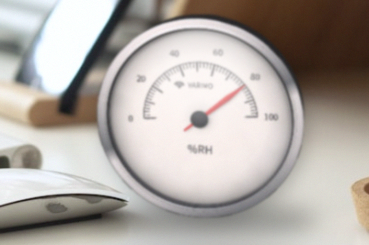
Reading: 80 (%)
